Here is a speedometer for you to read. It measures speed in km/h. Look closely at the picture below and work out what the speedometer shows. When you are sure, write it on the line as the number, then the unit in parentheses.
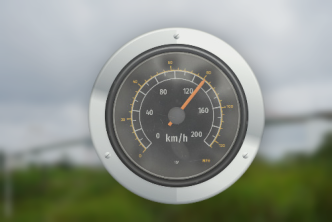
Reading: 130 (km/h)
